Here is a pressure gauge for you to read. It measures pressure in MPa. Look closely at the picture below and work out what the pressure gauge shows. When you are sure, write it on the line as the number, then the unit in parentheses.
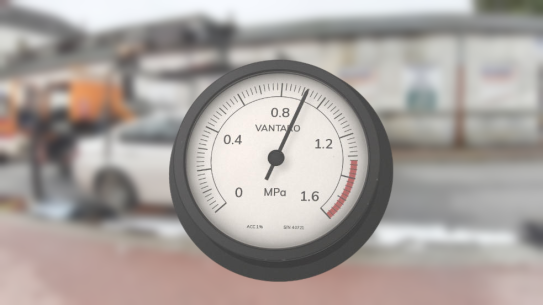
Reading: 0.92 (MPa)
